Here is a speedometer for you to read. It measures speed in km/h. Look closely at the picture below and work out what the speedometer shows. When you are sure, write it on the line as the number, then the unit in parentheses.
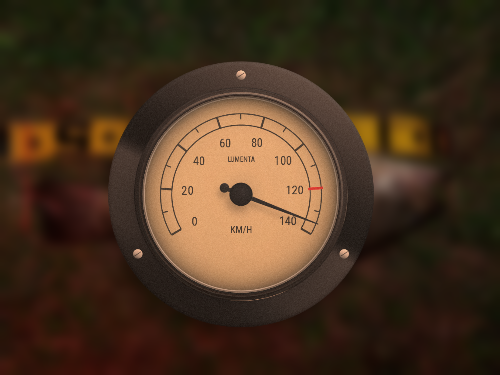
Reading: 135 (km/h)
